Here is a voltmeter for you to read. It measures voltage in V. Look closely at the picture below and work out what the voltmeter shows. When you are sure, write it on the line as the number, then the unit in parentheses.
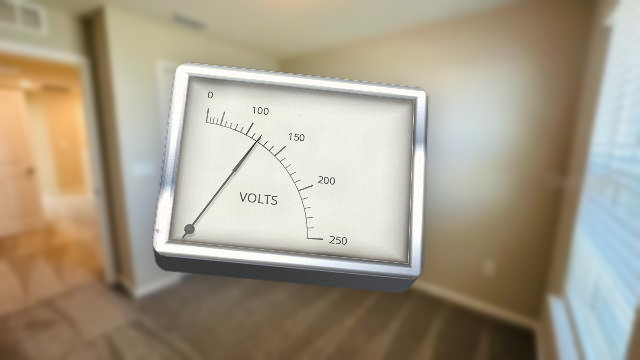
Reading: 120 (V)
